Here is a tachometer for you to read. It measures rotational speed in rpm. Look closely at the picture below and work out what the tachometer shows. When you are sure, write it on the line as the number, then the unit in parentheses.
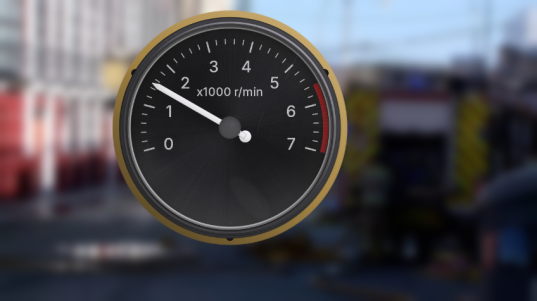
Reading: 1500 (rpm)
